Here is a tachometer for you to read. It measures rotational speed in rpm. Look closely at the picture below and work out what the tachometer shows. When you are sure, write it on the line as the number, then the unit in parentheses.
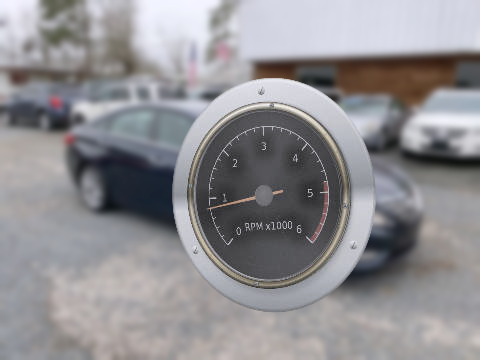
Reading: 800 (rpm)
